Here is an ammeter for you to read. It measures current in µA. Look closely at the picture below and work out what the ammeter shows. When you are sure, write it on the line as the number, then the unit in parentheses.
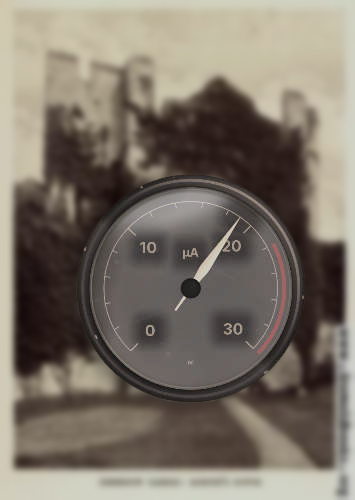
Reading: 19 (µA)
